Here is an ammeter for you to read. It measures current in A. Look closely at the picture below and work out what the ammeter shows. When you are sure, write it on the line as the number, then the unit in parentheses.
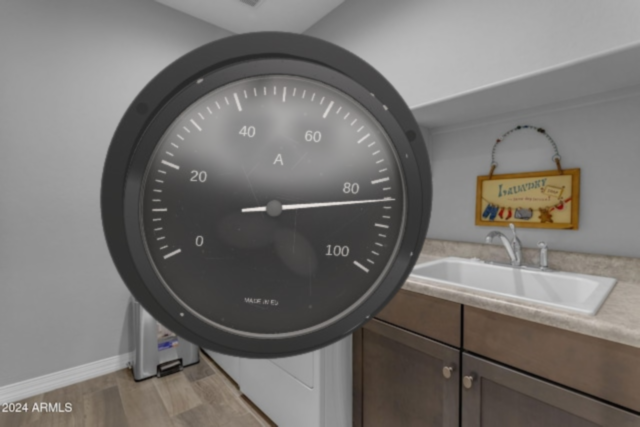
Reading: 84 (A)
